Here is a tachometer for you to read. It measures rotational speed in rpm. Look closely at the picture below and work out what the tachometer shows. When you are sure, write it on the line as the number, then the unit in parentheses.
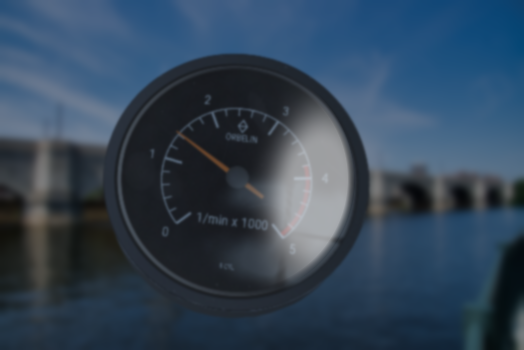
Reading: 1400 (rpm)
